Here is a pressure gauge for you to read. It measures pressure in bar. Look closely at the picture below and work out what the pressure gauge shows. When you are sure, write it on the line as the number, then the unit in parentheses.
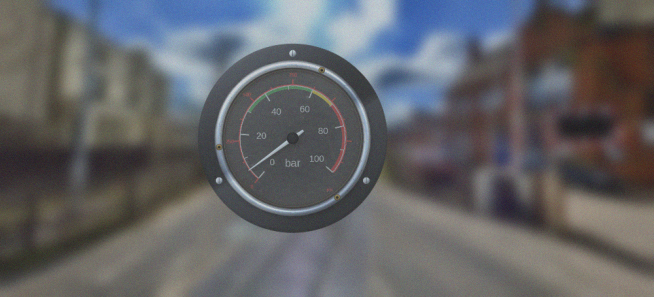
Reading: 5 (bar)
